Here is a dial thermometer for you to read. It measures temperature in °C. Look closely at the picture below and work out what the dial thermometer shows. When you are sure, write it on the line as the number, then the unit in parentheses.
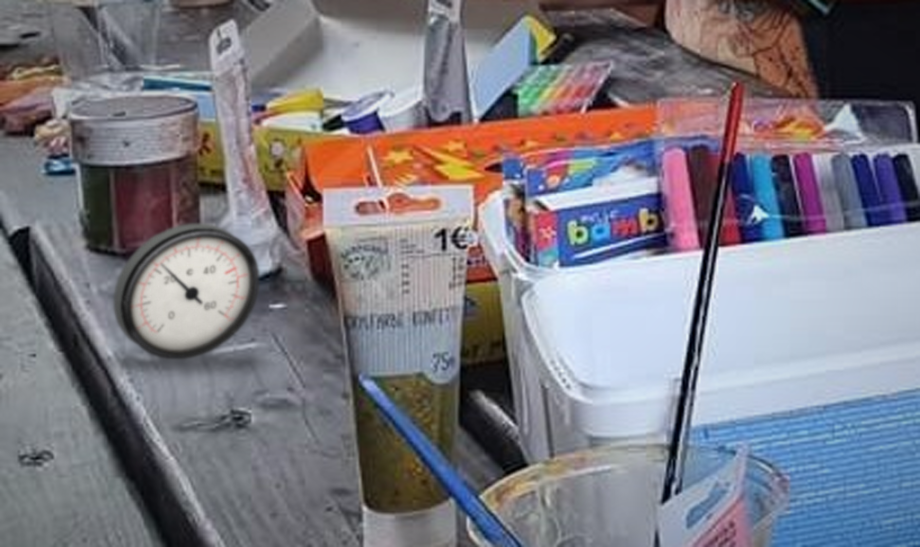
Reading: 22 (°C)
